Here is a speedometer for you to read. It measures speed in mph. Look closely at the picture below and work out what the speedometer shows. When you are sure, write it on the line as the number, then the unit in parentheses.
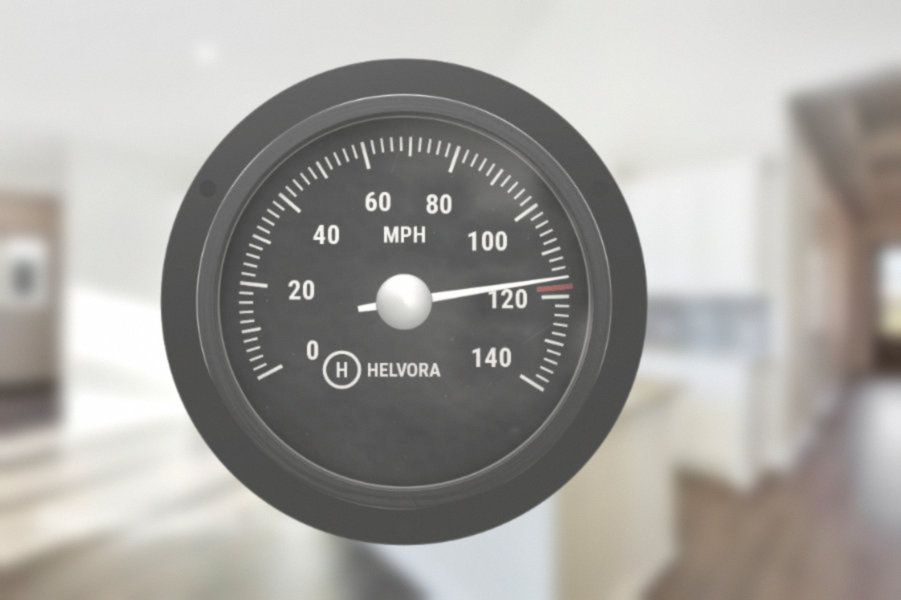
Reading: 116 (mph)
